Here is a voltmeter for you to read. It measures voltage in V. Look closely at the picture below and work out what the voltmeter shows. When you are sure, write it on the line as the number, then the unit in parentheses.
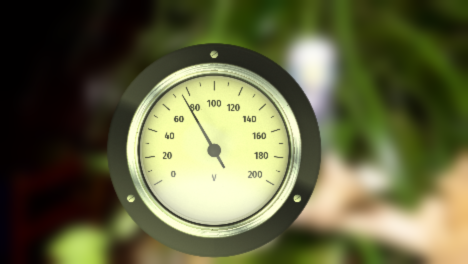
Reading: 75 (V)
